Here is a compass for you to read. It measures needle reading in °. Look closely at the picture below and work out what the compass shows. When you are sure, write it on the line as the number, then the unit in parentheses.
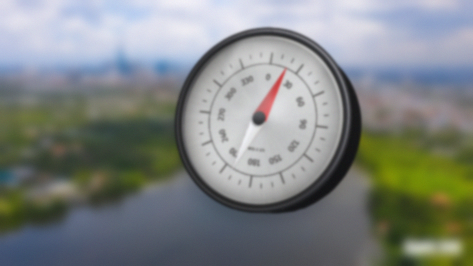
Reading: 20 (°)
